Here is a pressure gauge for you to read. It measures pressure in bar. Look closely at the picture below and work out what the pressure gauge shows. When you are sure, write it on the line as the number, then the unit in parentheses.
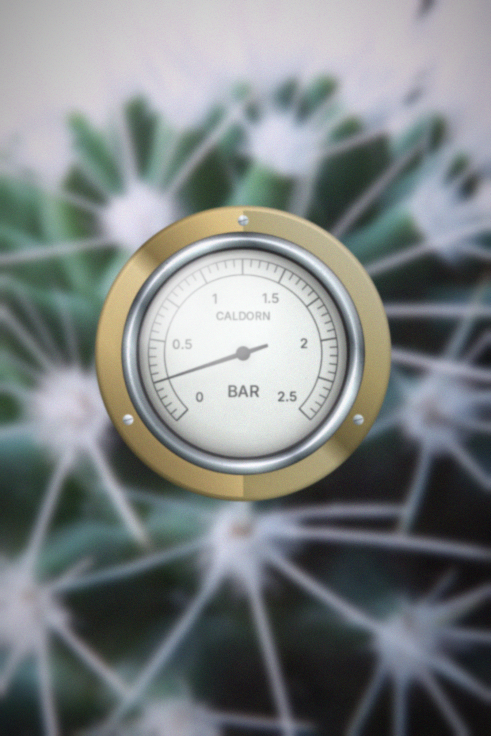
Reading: 0.25 (bar)
